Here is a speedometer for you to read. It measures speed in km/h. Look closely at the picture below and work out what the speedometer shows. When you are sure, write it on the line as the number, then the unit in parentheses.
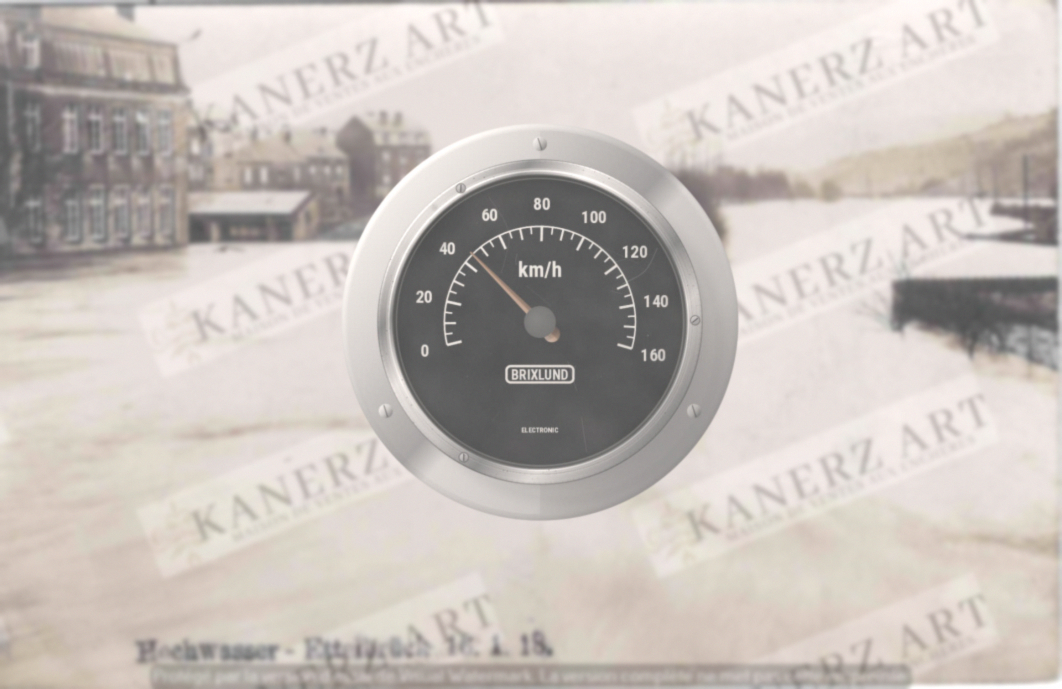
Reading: 45 (km/h)
